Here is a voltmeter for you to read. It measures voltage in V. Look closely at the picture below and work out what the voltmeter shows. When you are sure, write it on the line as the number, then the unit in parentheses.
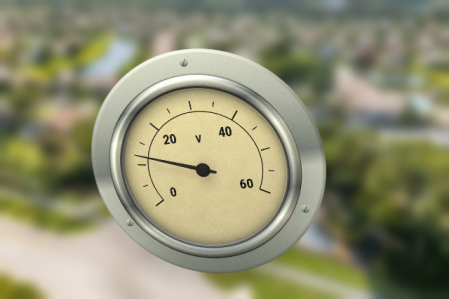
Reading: 12.5 (V)
